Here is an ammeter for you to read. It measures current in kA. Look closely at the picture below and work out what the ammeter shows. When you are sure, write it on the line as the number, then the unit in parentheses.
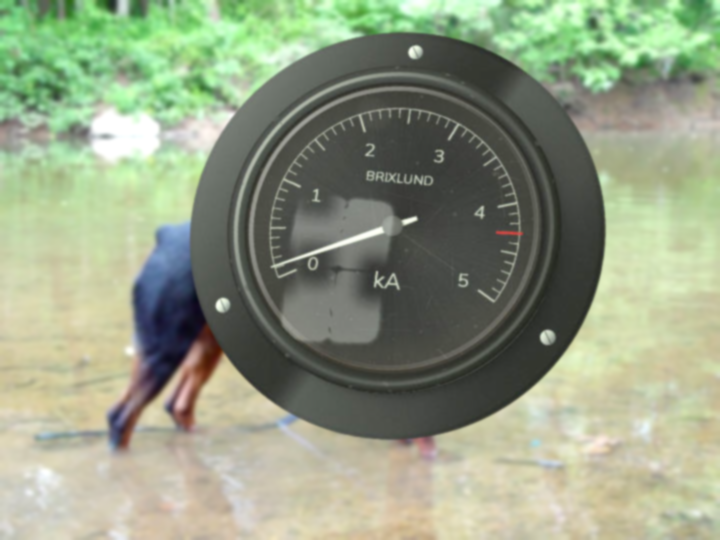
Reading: 0.1 (kA)
